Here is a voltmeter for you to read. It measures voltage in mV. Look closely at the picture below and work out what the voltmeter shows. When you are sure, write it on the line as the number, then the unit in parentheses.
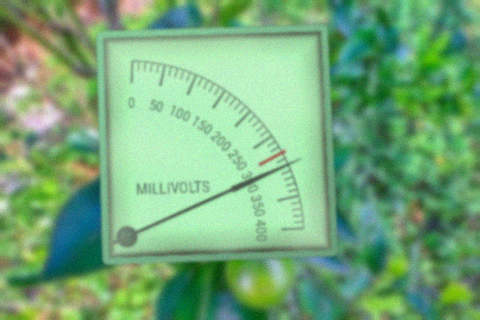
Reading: 300 (mV)
